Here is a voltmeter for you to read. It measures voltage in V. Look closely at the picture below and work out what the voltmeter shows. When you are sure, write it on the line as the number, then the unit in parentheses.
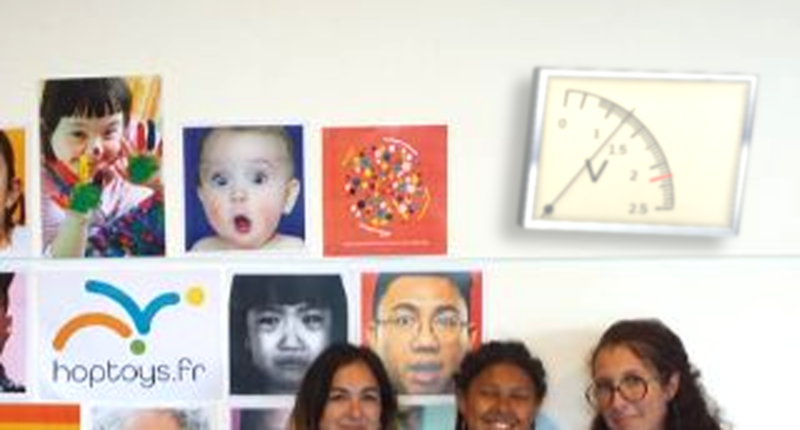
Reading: 1.25 (V)
